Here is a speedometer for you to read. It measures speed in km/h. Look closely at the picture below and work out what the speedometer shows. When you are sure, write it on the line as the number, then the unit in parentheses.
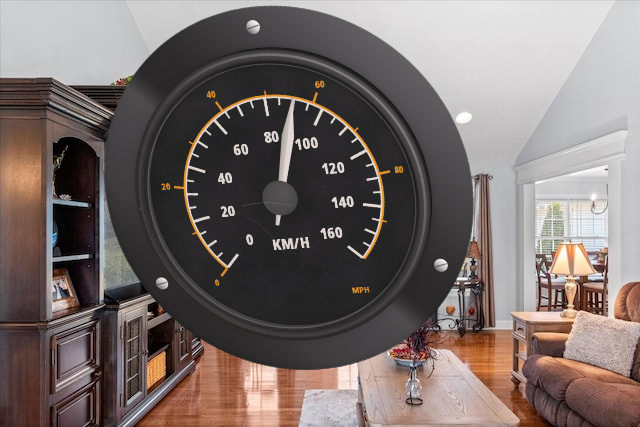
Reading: 90 (km/h)
